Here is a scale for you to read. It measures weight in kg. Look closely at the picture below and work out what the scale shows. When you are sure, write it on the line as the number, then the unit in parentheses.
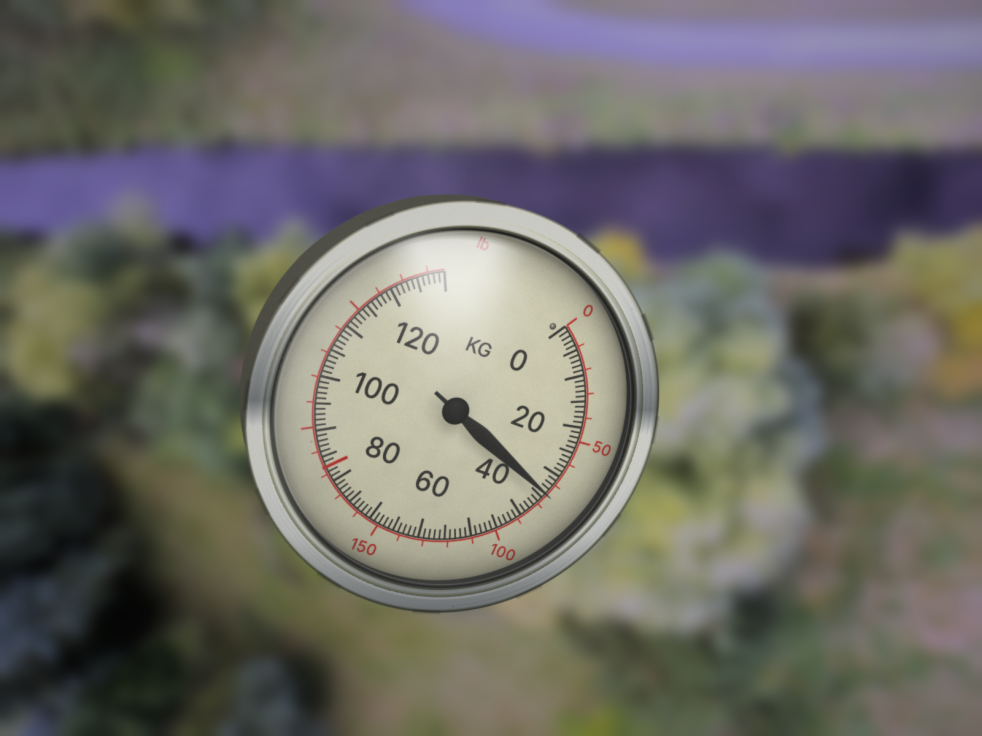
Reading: 34 (kg)
